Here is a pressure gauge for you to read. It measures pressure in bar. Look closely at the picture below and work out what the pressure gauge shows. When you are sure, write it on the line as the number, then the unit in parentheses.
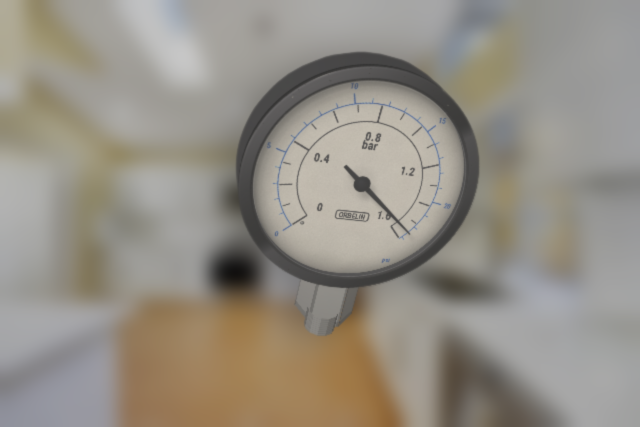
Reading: 1.55 (bar)
